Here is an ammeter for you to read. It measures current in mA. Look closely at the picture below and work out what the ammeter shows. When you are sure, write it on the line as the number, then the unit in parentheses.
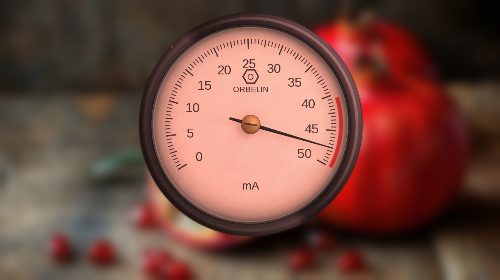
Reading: 47.5 (mA)
